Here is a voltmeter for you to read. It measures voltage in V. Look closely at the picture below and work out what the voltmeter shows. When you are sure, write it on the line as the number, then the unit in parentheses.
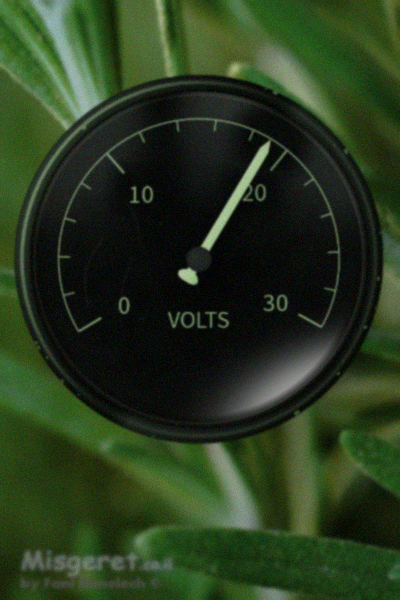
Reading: 19 (V)
